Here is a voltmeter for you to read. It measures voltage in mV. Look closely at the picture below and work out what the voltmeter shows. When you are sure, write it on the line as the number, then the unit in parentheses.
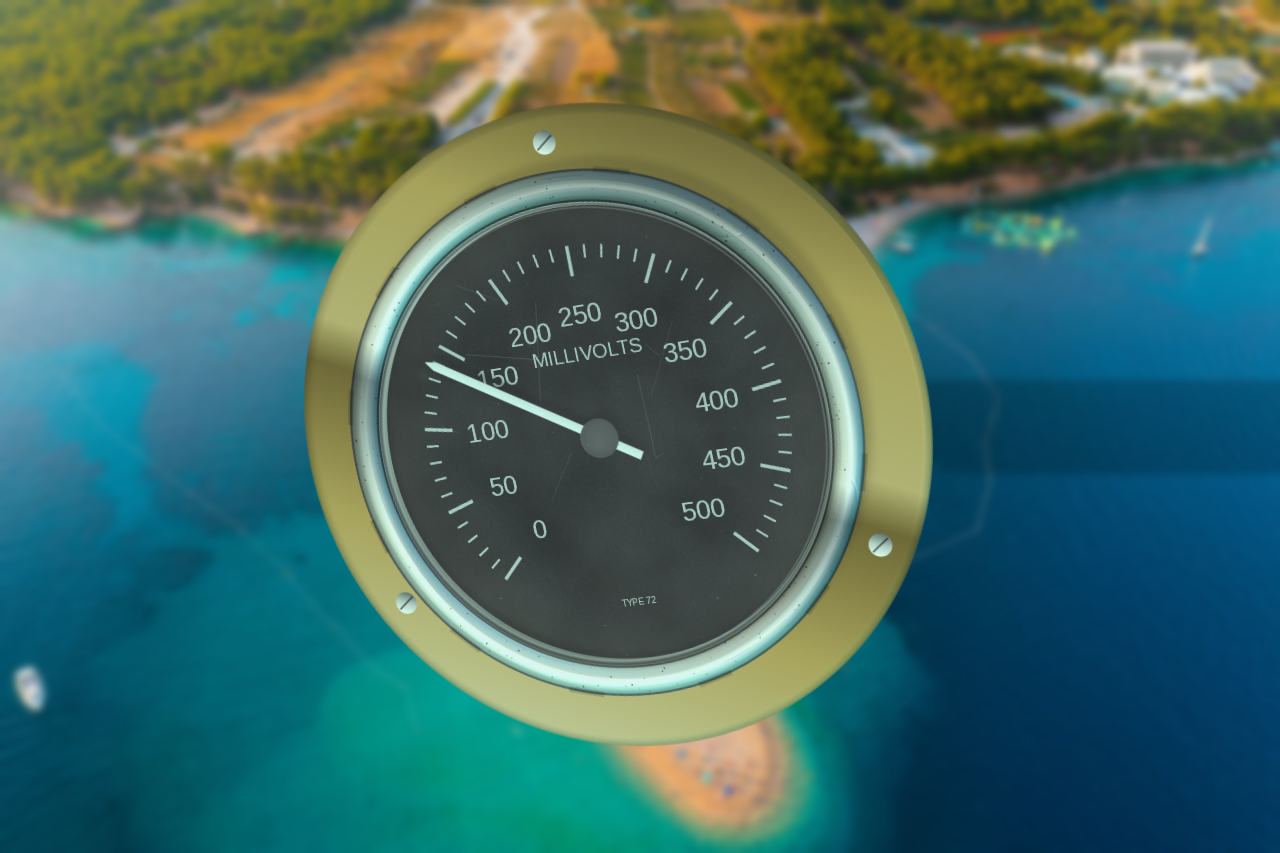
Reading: 140 (mV)
